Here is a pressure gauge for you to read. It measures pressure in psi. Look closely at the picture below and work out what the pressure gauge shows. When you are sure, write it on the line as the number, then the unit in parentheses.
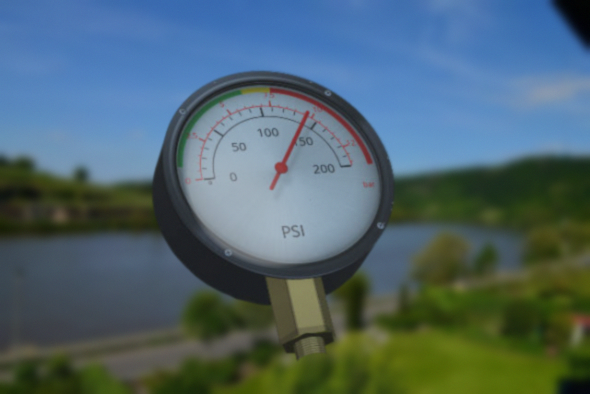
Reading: 140 (psi)
